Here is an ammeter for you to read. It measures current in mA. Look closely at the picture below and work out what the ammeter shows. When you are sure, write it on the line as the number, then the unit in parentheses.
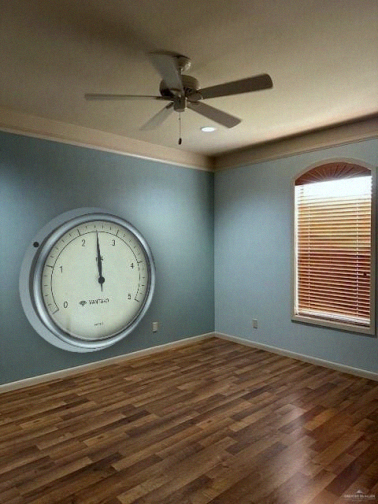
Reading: 2.4 (mA)
